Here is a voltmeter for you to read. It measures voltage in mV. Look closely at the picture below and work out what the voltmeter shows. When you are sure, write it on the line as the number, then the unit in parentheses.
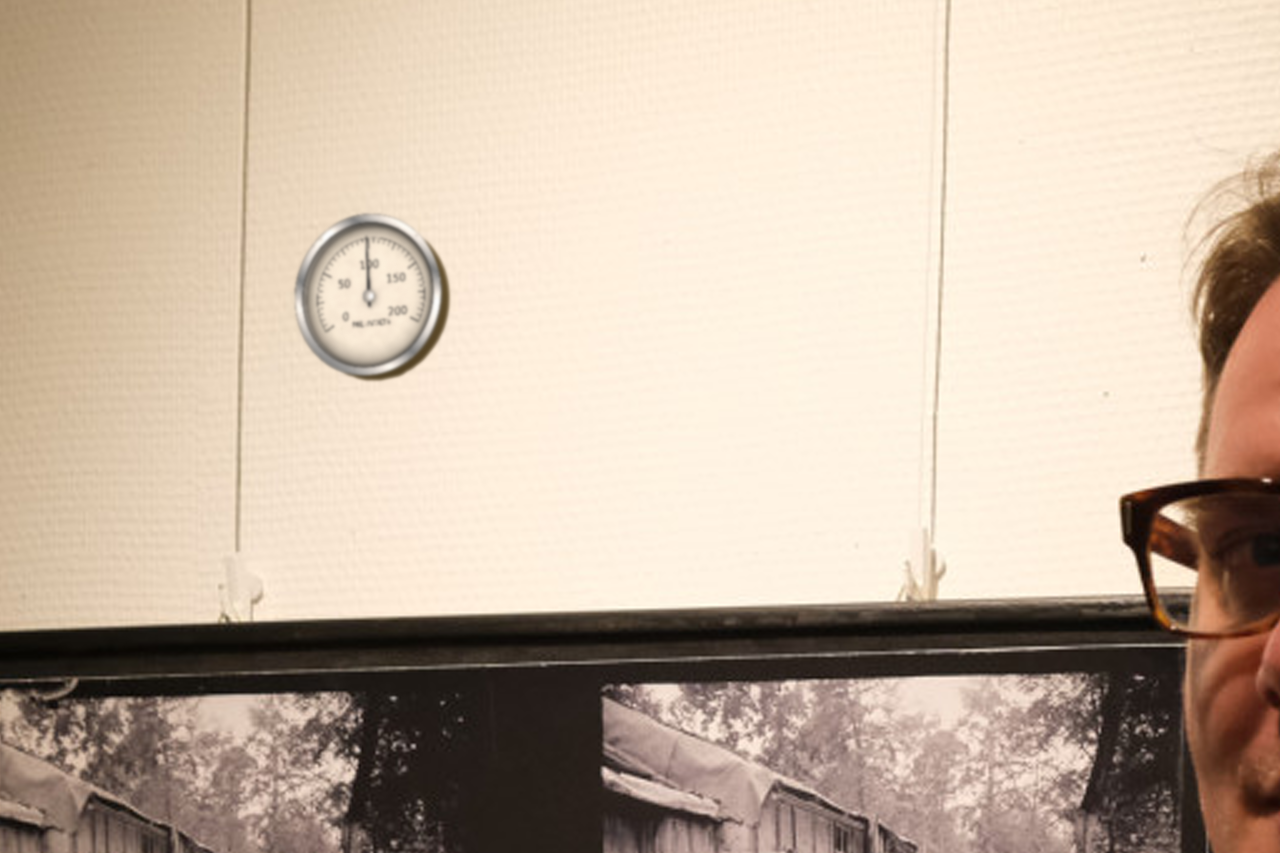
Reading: 100 (mV)
